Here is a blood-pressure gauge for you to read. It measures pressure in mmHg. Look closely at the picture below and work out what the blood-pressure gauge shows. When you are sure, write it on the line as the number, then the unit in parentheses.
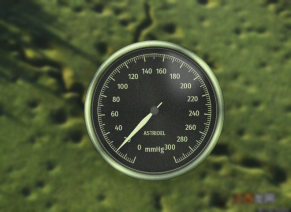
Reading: 20 (mmHg)
